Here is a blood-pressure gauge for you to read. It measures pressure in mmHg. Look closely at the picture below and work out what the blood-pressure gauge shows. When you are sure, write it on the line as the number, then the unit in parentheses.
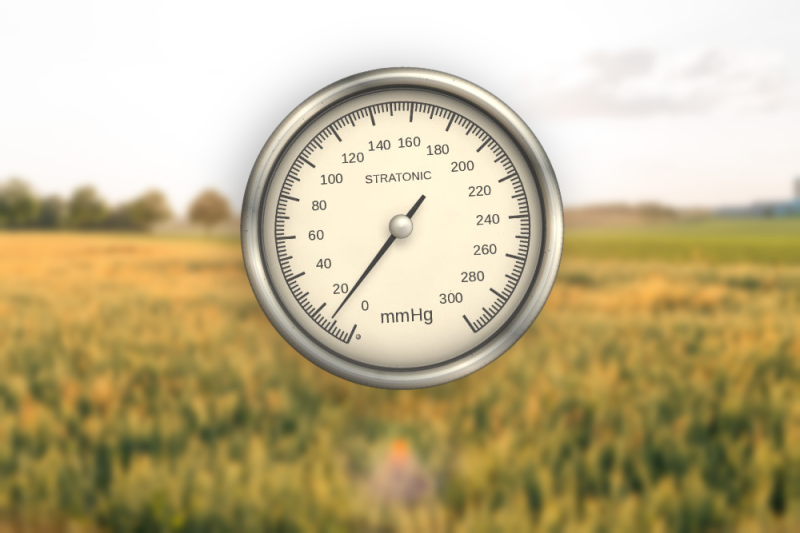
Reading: 12 (mmHg)
